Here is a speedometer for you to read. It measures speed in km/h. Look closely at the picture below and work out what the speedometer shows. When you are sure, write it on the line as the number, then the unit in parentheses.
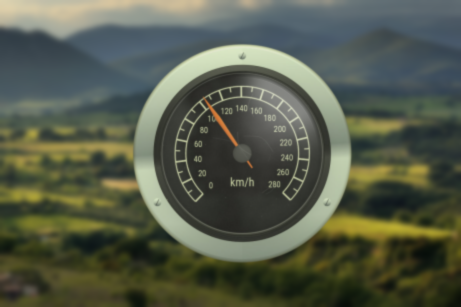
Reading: 105 (km/h)
